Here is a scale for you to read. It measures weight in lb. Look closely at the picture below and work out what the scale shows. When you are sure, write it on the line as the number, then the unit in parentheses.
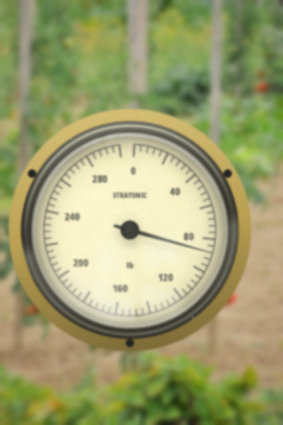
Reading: 88 (lb)
